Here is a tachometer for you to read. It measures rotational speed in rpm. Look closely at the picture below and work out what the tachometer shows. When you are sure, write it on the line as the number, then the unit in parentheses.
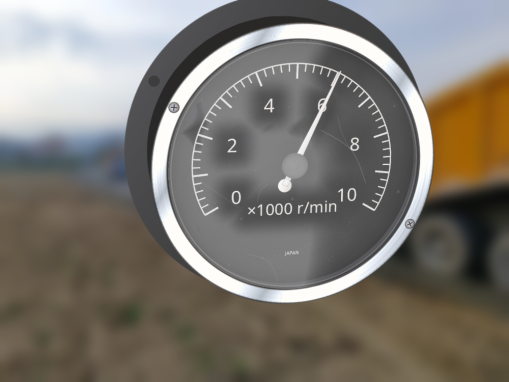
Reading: 6000 (rpm)
